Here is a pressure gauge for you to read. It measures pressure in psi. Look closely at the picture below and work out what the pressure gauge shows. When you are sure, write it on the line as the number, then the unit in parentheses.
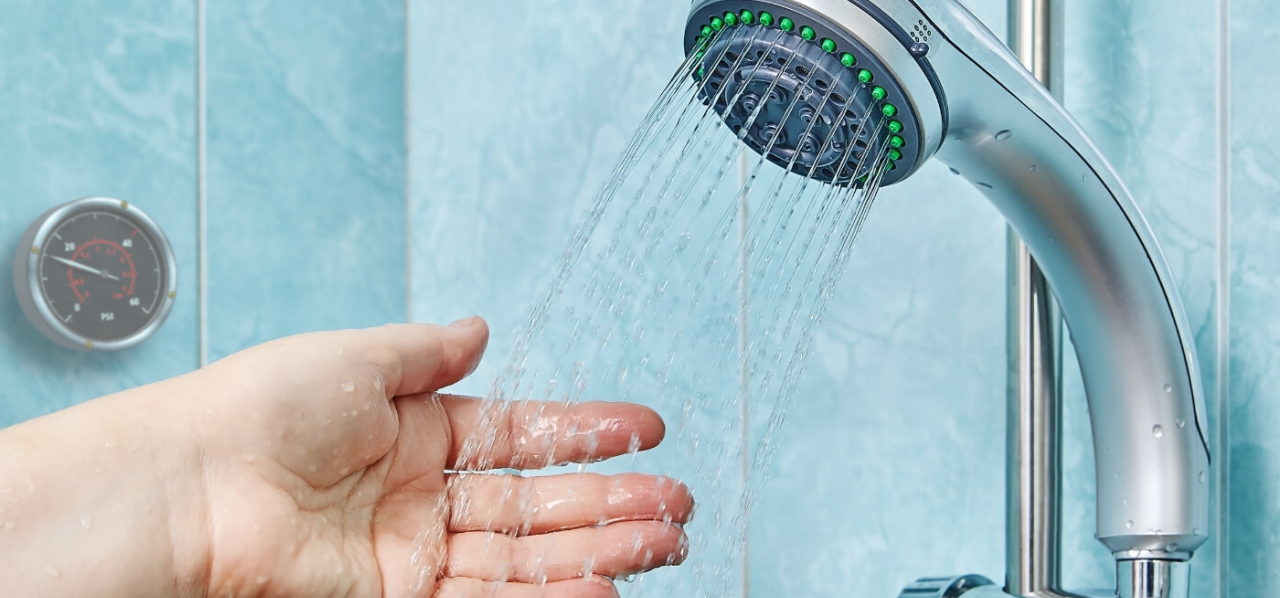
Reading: 15 (psi)
